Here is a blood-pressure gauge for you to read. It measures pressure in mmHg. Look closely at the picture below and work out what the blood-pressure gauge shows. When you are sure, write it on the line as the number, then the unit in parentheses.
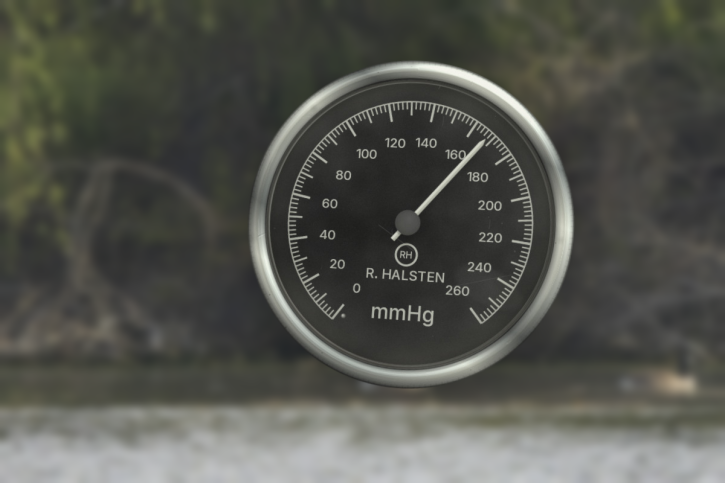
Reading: 168 (mmHg)
